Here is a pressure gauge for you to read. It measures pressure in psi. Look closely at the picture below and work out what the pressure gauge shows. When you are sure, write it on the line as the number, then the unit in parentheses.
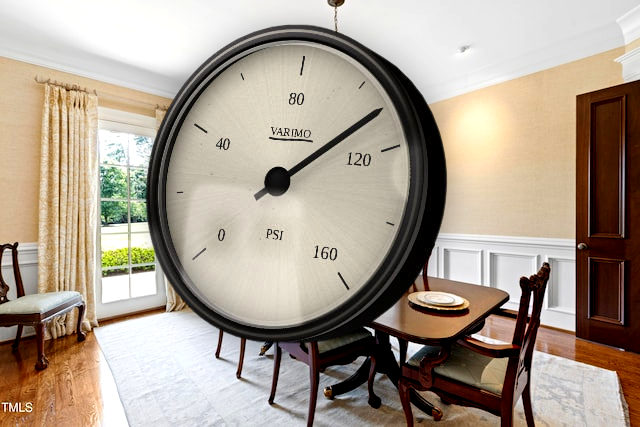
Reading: 110 (psi)
